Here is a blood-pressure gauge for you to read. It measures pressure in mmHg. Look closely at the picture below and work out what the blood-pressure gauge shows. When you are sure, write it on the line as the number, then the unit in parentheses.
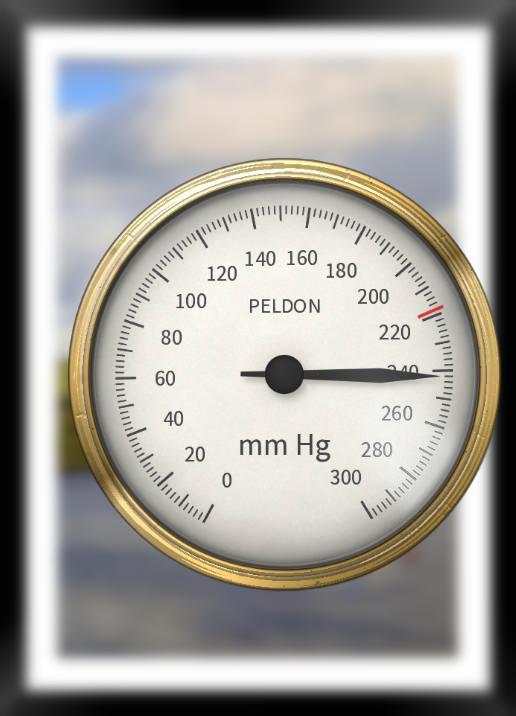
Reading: 242 (mmHg)
